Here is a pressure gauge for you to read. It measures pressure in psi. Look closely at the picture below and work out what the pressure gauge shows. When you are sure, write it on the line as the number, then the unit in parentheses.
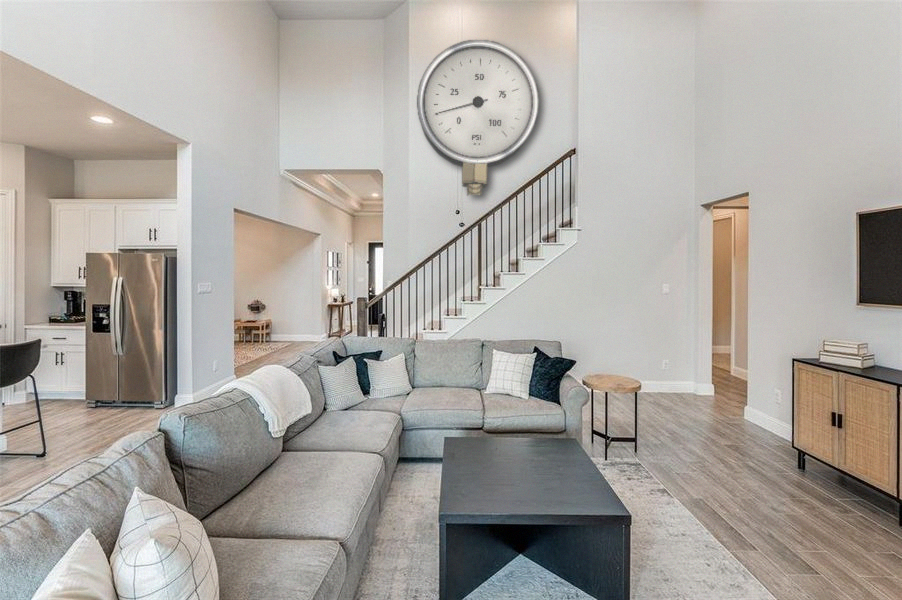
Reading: 10 (psi)
